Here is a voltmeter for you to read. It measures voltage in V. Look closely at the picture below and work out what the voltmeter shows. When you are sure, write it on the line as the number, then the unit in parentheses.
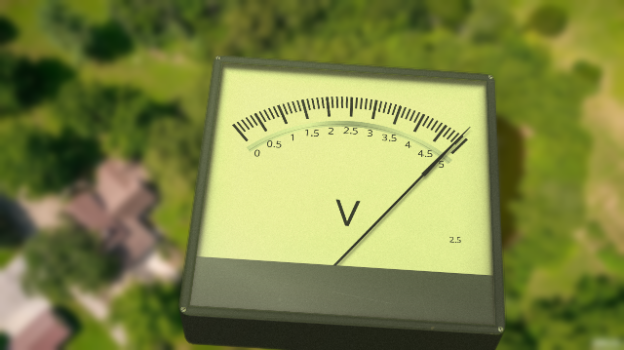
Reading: 4.9 (V)
